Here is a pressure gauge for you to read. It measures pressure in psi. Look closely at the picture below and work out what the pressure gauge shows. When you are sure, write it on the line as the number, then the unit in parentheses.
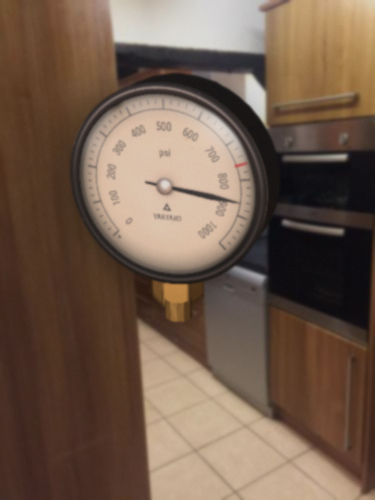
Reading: 860 (psi)
